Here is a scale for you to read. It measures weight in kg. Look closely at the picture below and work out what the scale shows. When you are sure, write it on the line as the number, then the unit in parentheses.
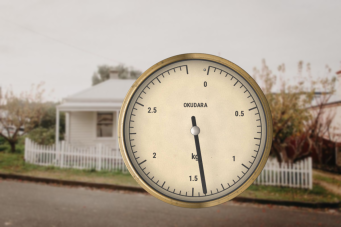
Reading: 1.4 (kg)
